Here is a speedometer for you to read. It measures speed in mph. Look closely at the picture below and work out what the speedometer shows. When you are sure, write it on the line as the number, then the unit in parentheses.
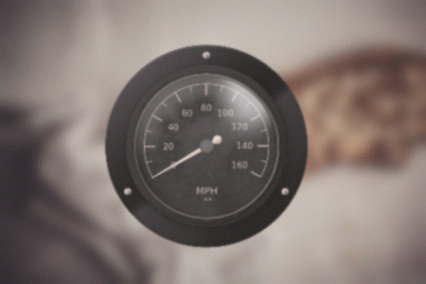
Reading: 0 (mph)
